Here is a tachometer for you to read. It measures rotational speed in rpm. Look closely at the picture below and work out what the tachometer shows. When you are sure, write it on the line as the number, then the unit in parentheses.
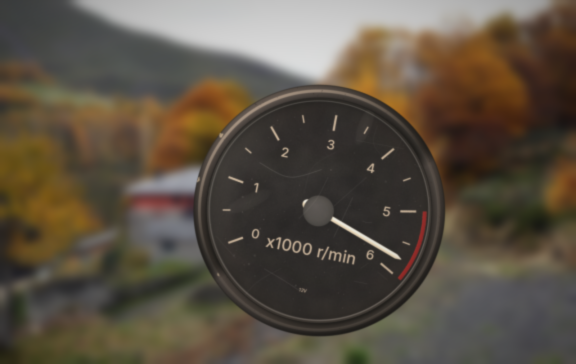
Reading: 5750 (rpm)
